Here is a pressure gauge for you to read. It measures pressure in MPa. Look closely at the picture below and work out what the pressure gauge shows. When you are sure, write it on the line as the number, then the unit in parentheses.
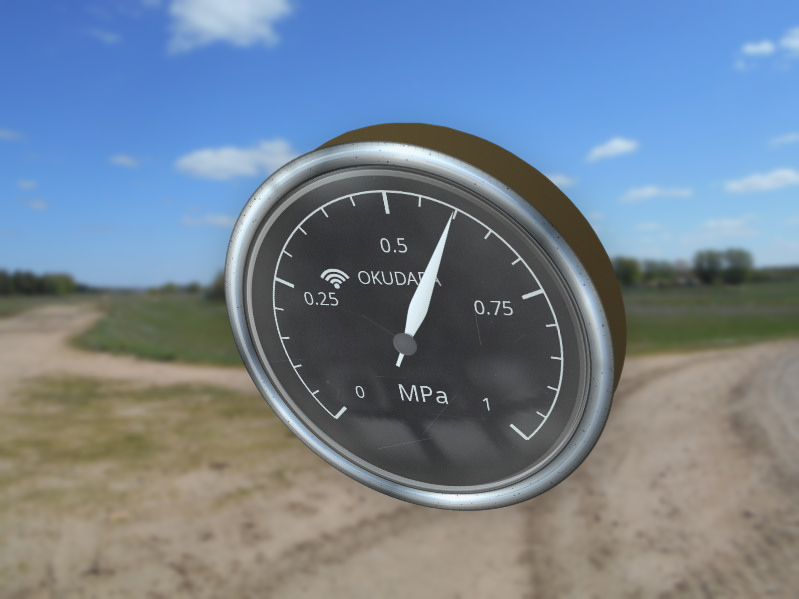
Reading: 0.6 (MPa)
